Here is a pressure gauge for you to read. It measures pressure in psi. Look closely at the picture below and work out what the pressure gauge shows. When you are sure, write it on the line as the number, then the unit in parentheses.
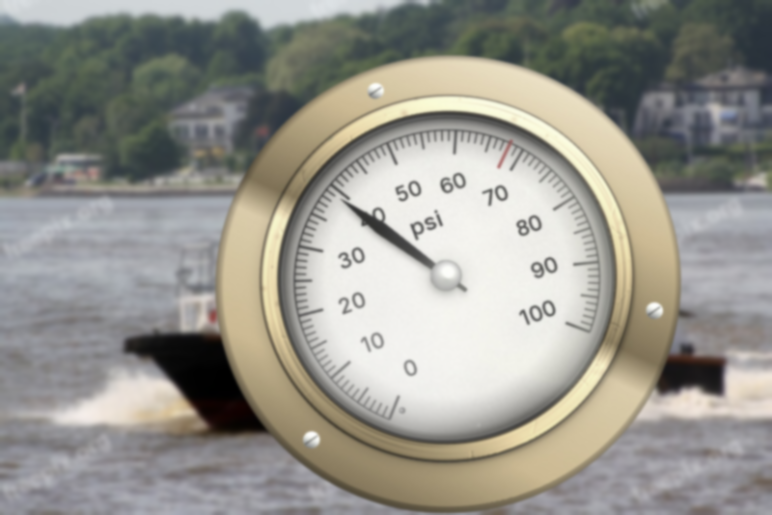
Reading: 39 (psi)
